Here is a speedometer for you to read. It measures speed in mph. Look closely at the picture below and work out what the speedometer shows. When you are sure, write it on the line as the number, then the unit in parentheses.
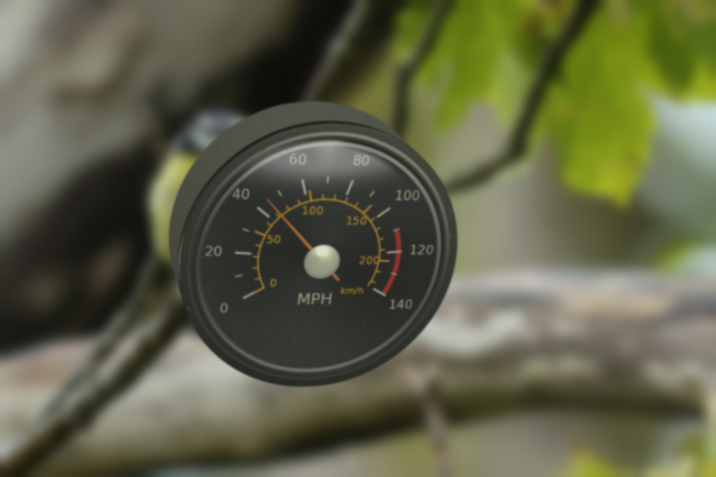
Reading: 45 (mph)
